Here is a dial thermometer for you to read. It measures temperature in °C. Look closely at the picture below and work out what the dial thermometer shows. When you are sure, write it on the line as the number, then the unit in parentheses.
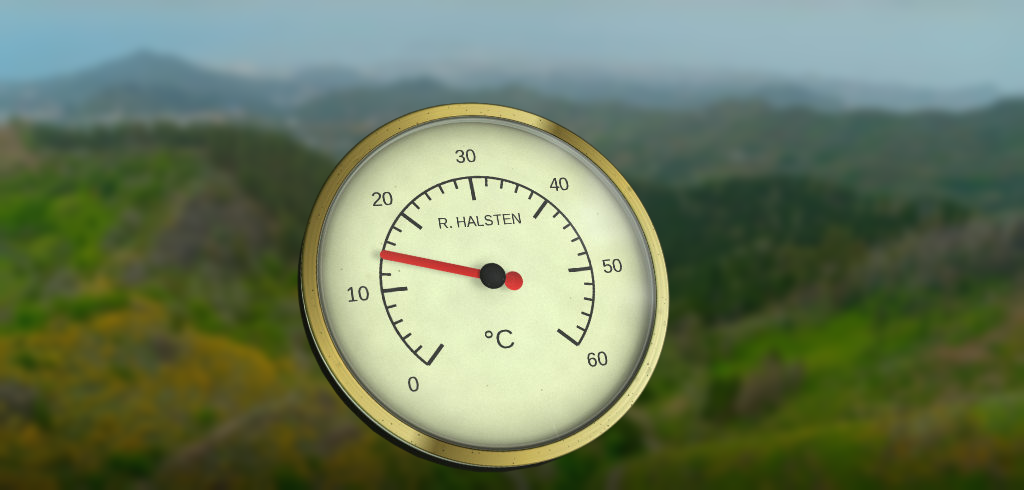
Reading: 14 (°C)
